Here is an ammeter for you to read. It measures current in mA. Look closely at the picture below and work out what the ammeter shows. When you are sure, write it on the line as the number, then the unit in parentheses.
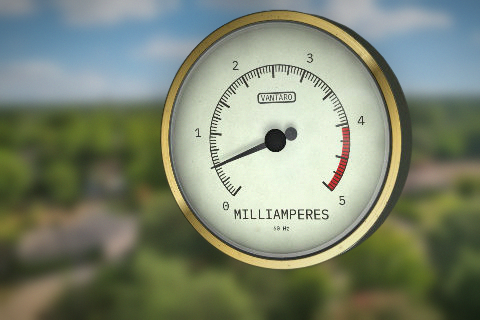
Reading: 0.5 (mA)
